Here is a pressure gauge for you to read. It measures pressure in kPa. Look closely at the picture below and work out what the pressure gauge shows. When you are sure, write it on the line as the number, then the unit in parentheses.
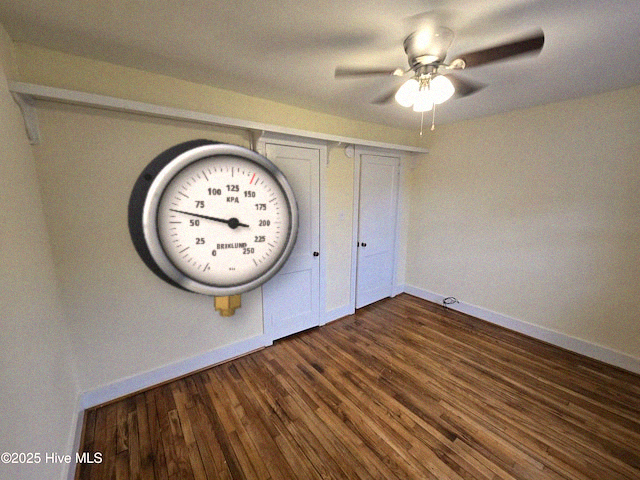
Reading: 60 (kPa)
